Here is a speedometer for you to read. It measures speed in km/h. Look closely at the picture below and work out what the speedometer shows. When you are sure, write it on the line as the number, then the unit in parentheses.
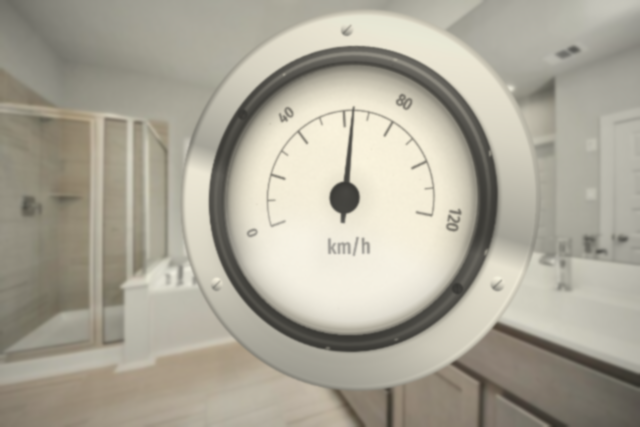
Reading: 65 (km/h)
